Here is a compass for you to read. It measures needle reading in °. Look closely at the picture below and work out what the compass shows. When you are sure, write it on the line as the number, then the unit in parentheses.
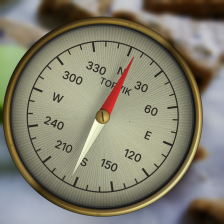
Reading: 5 (°)
